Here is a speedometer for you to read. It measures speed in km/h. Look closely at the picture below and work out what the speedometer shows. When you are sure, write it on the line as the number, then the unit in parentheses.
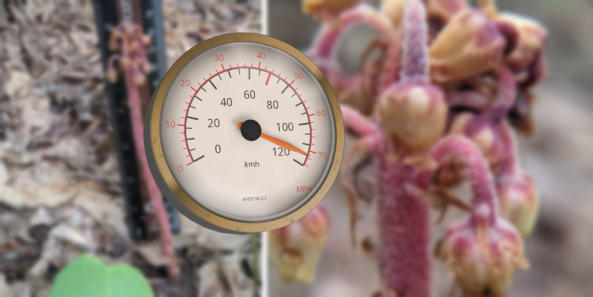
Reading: 115 (km/h)
